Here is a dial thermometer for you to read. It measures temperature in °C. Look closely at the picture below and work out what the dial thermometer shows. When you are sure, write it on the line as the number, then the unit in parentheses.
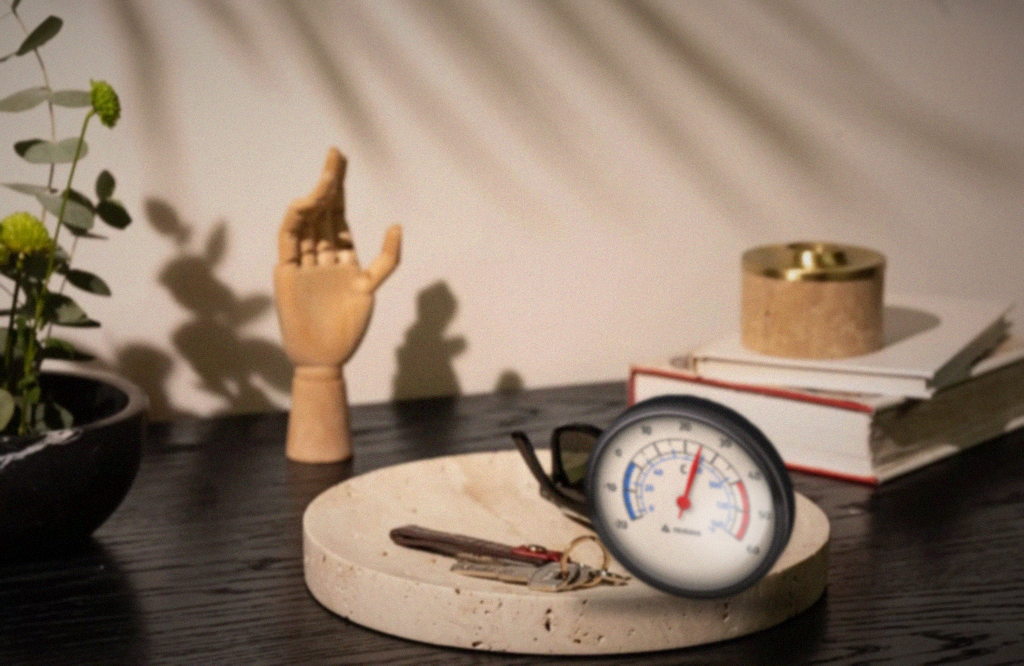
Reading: 25 (°C)
